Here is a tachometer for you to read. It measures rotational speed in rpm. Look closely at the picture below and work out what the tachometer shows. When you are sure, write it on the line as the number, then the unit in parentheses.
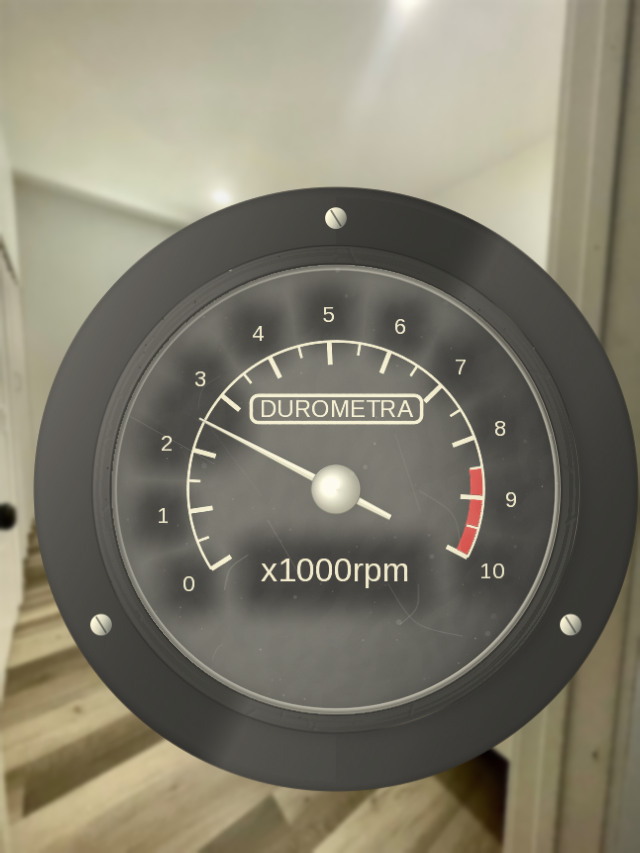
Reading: 2500 (rpm)
